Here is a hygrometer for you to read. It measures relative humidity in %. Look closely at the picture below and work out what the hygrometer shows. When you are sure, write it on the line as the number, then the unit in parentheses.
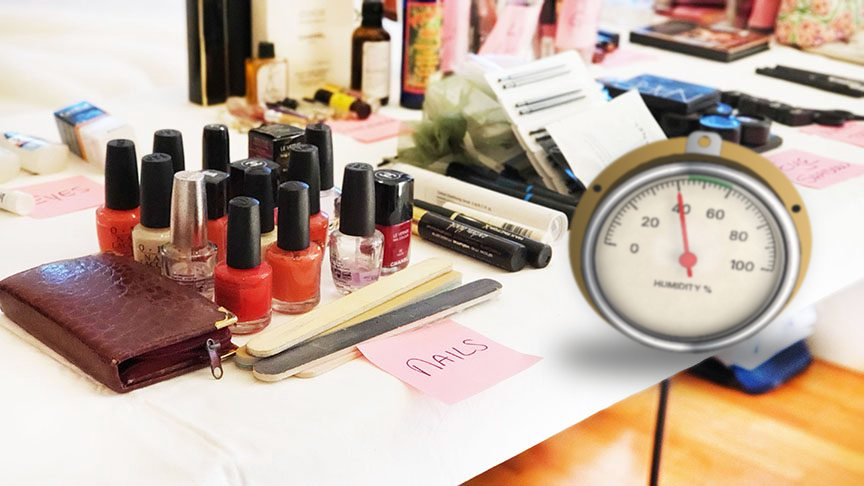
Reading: 40 (%)
